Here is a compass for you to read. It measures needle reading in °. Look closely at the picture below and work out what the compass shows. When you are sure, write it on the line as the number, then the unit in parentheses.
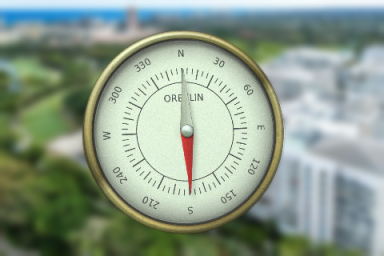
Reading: 180 (°)
